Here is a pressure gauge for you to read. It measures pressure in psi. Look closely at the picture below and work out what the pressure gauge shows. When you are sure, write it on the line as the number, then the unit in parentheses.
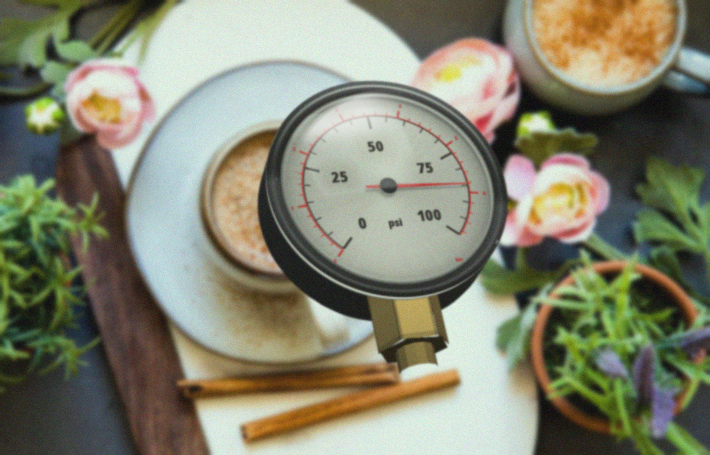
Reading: 85 (psi)
